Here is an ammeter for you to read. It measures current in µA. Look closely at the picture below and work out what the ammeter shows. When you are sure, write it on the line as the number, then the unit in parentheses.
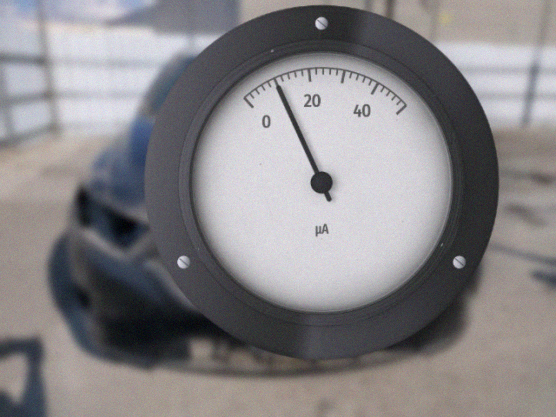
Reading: 10 (µA)
